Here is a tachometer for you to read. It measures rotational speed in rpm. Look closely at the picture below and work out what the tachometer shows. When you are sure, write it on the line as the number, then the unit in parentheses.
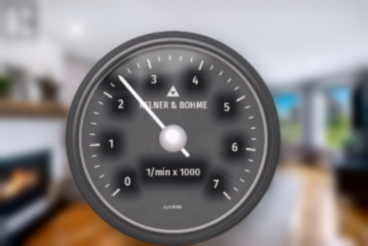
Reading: 2400 (rpm)
